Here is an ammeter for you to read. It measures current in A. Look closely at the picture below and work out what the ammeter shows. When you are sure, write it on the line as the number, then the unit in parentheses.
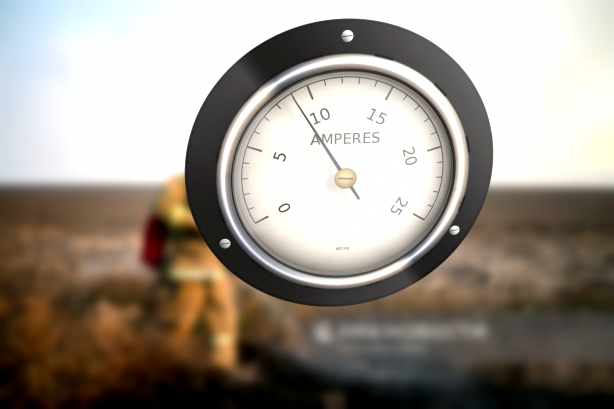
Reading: 9 (A)
